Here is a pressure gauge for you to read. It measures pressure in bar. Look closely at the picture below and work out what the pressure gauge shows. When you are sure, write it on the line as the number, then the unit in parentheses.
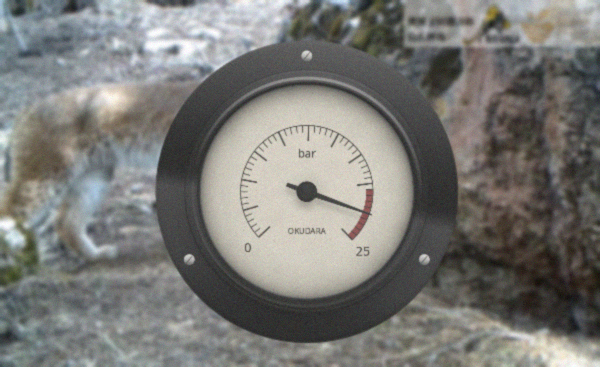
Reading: 22.5 (bar)
